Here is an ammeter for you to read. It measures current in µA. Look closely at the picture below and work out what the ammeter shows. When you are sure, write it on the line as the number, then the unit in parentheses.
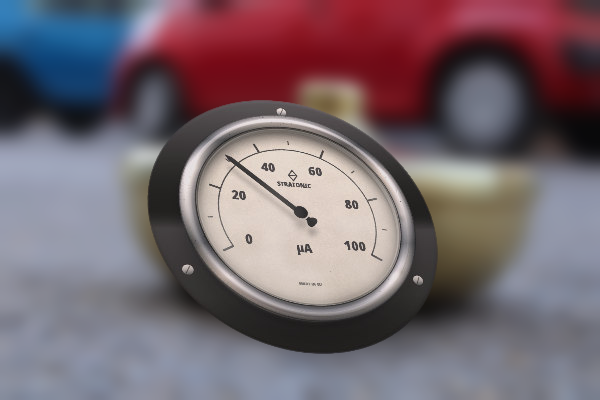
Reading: 30 (µA)
